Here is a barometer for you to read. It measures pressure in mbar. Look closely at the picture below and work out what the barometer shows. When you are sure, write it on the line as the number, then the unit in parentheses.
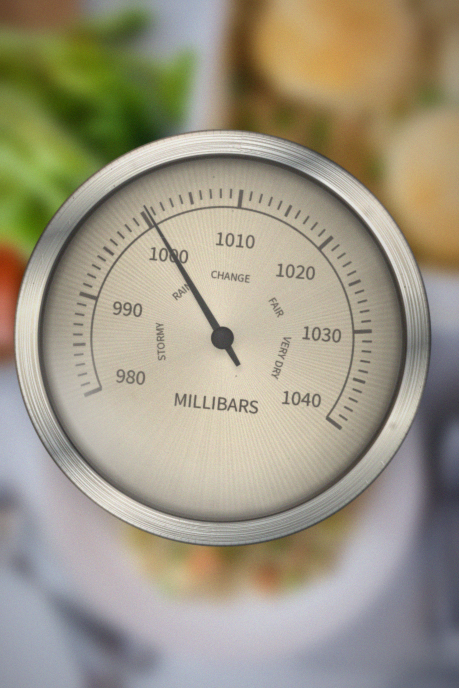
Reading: 1000.5 (mbar)
